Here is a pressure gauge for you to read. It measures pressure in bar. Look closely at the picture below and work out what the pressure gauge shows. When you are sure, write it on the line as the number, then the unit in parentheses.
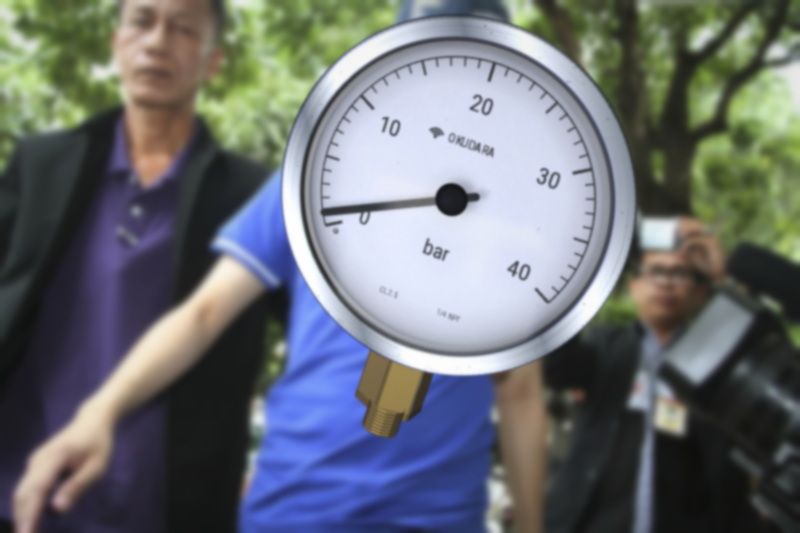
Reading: 1 (bar)
